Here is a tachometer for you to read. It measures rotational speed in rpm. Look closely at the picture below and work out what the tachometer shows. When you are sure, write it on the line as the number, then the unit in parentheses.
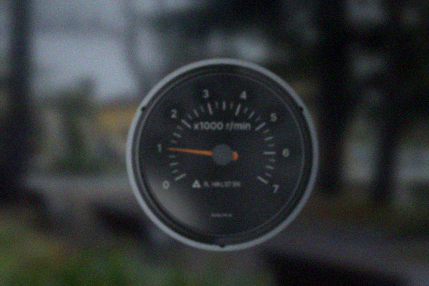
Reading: 1000 (rpm)
